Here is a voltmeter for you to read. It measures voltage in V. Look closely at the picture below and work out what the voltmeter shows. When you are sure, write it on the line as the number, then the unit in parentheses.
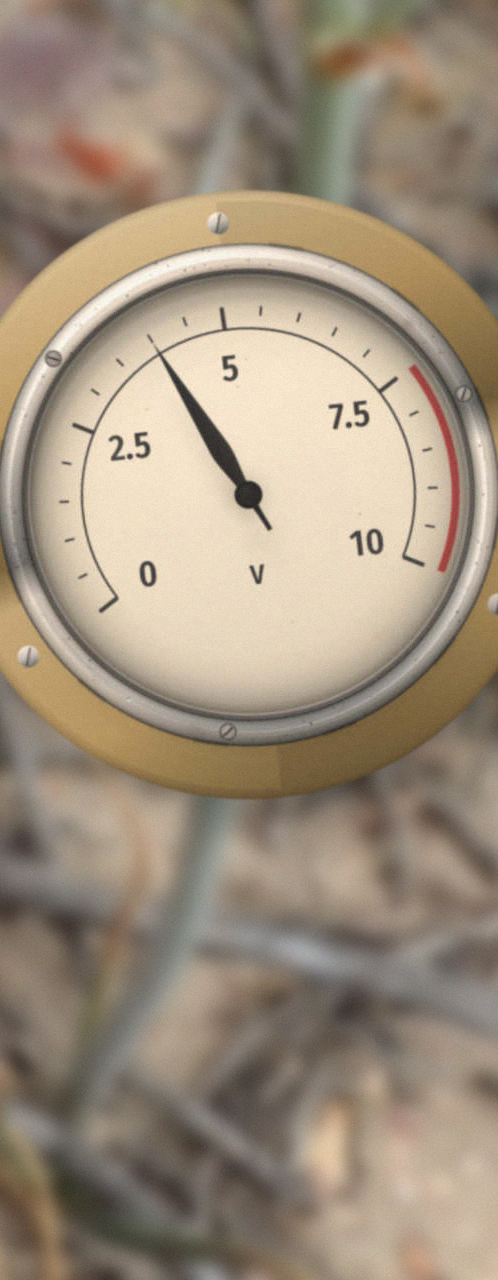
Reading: 4 (V)
